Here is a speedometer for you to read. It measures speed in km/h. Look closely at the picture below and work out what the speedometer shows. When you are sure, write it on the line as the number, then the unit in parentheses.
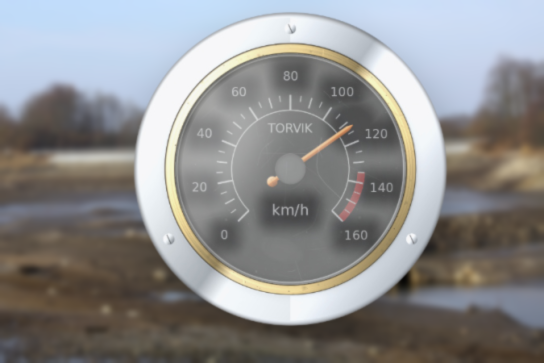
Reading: 112.5 (km/h)
